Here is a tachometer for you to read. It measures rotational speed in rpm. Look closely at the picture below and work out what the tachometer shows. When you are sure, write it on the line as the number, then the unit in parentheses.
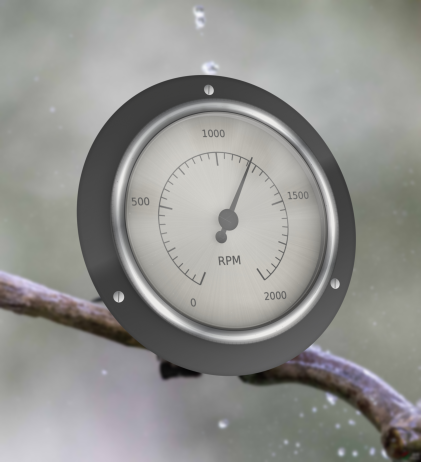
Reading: 1200 (rpm)
